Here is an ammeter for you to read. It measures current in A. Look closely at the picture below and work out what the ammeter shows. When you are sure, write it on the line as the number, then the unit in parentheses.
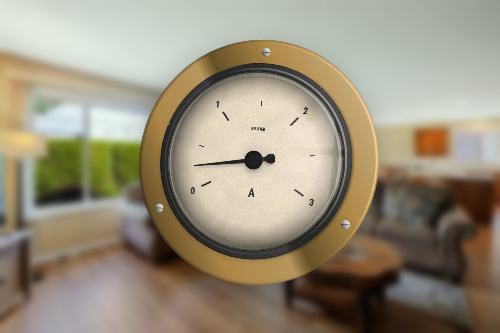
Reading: 0.25 (A)
